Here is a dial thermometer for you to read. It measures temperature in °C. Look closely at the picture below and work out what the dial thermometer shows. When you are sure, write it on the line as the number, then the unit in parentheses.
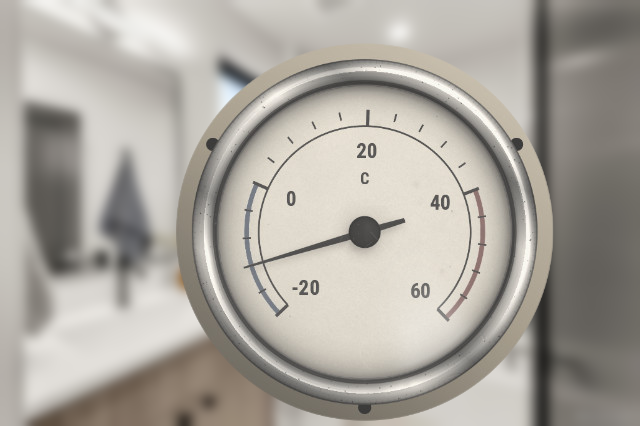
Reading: -12 (°C)
